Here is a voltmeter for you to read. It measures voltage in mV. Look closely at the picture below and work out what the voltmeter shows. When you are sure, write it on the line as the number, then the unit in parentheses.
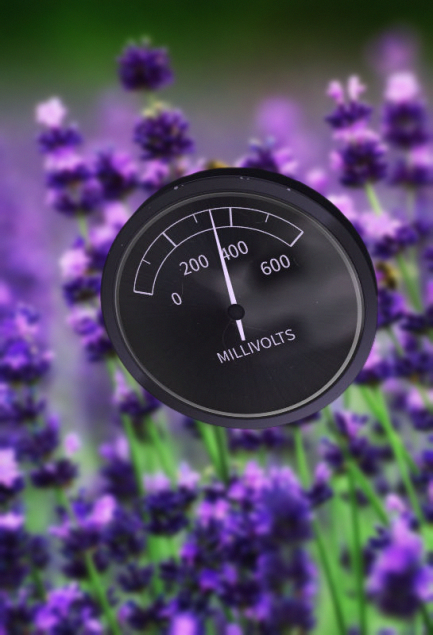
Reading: 350 (mV)
